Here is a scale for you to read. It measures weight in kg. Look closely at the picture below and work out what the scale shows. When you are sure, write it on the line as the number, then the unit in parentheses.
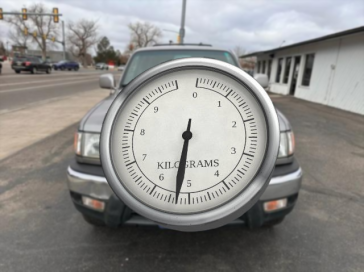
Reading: 5.3 (kg)
